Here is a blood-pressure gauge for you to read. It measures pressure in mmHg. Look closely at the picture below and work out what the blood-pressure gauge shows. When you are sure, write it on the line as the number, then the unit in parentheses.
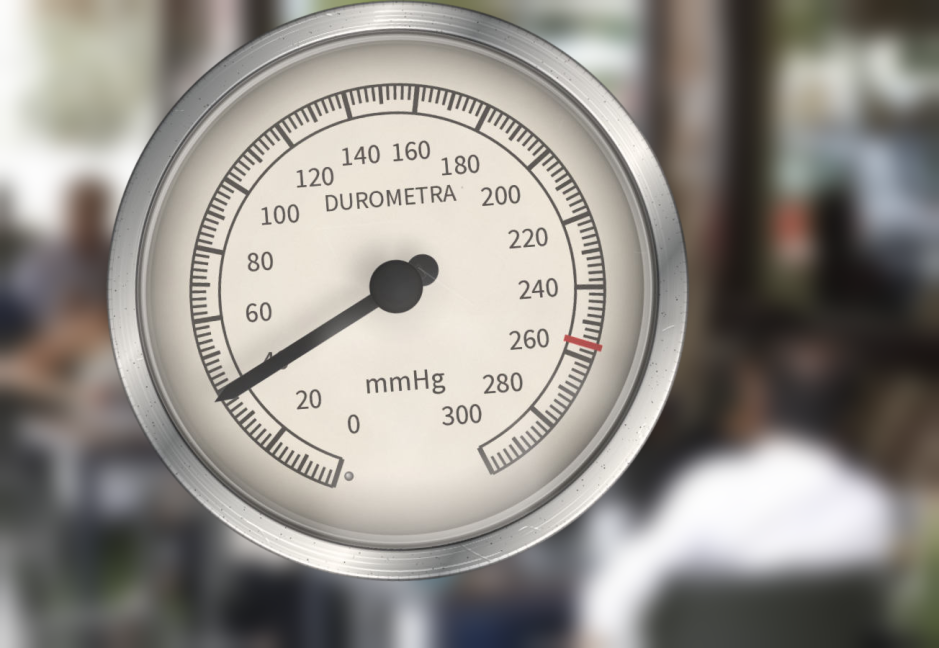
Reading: 38 (mmHg)
